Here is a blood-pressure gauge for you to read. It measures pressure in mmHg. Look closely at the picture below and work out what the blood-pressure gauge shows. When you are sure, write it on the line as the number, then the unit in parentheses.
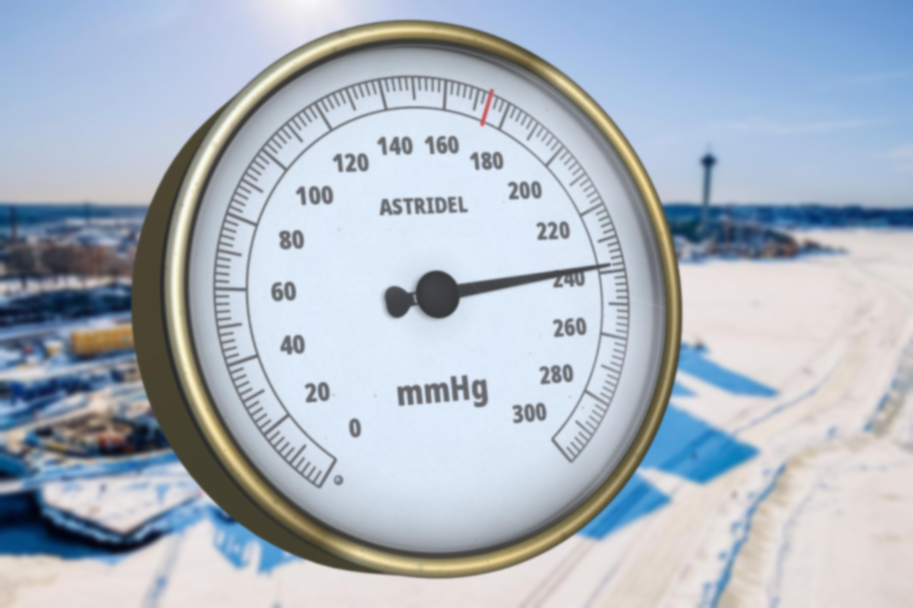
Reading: 238 (mmHg)
